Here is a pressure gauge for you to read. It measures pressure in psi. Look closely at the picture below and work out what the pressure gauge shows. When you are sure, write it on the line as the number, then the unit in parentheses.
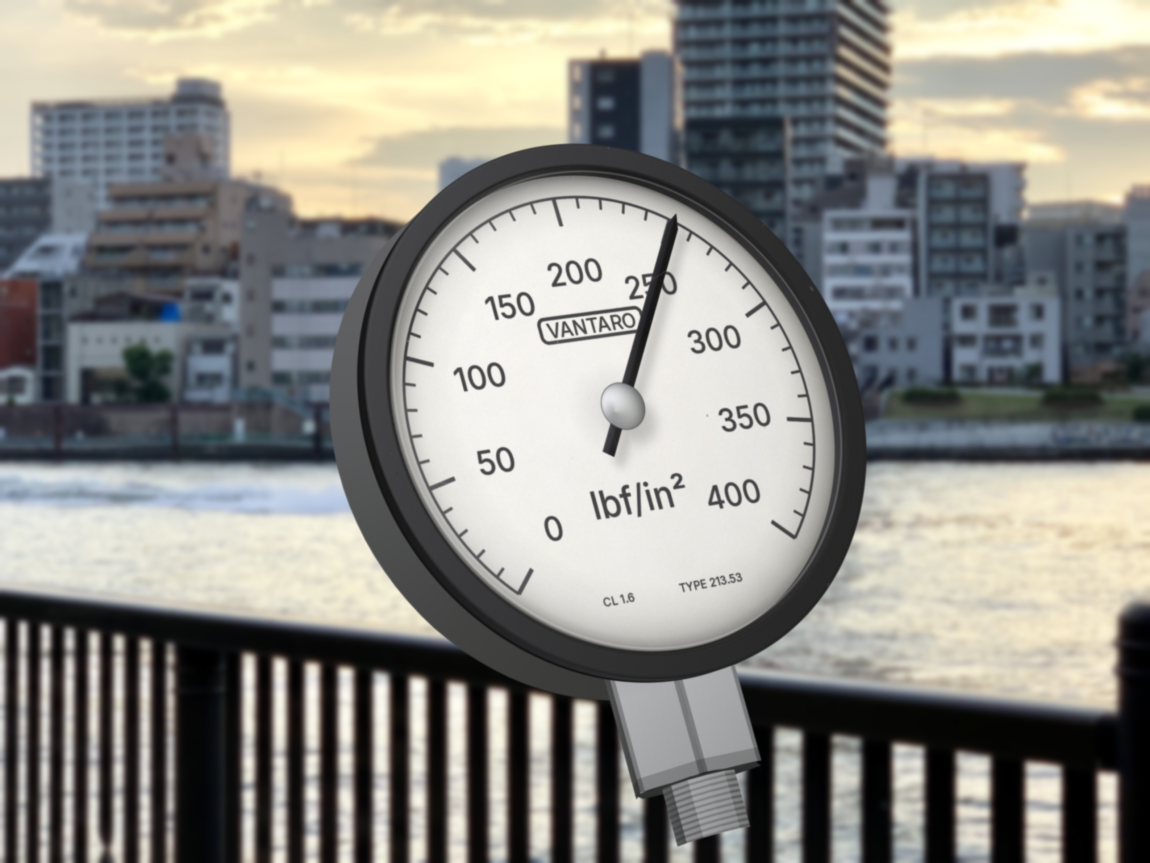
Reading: 250 (psi)
